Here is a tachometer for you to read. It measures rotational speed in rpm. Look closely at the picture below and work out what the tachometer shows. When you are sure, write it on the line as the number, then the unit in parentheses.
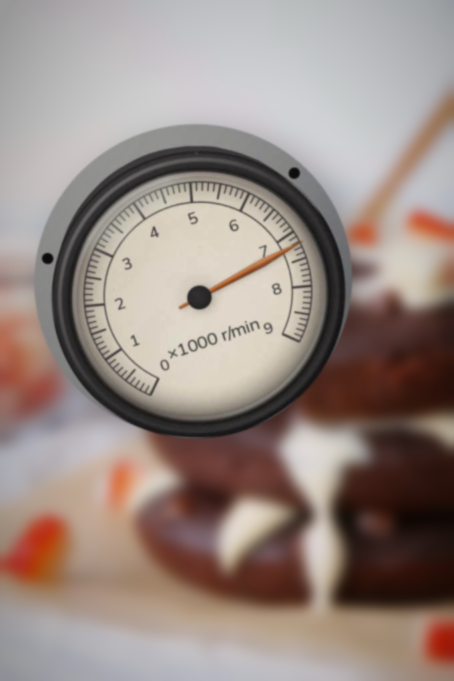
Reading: 7200 (rpm)
